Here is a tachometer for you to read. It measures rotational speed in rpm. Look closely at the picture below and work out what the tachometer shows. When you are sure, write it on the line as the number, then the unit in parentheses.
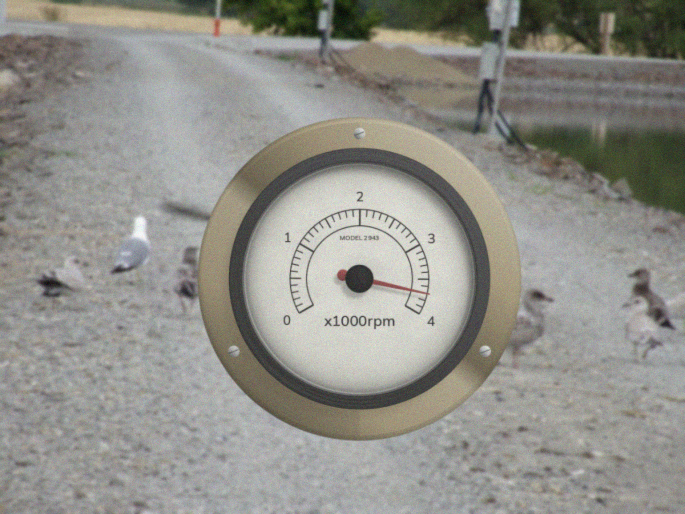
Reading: 3700 (rpm)
